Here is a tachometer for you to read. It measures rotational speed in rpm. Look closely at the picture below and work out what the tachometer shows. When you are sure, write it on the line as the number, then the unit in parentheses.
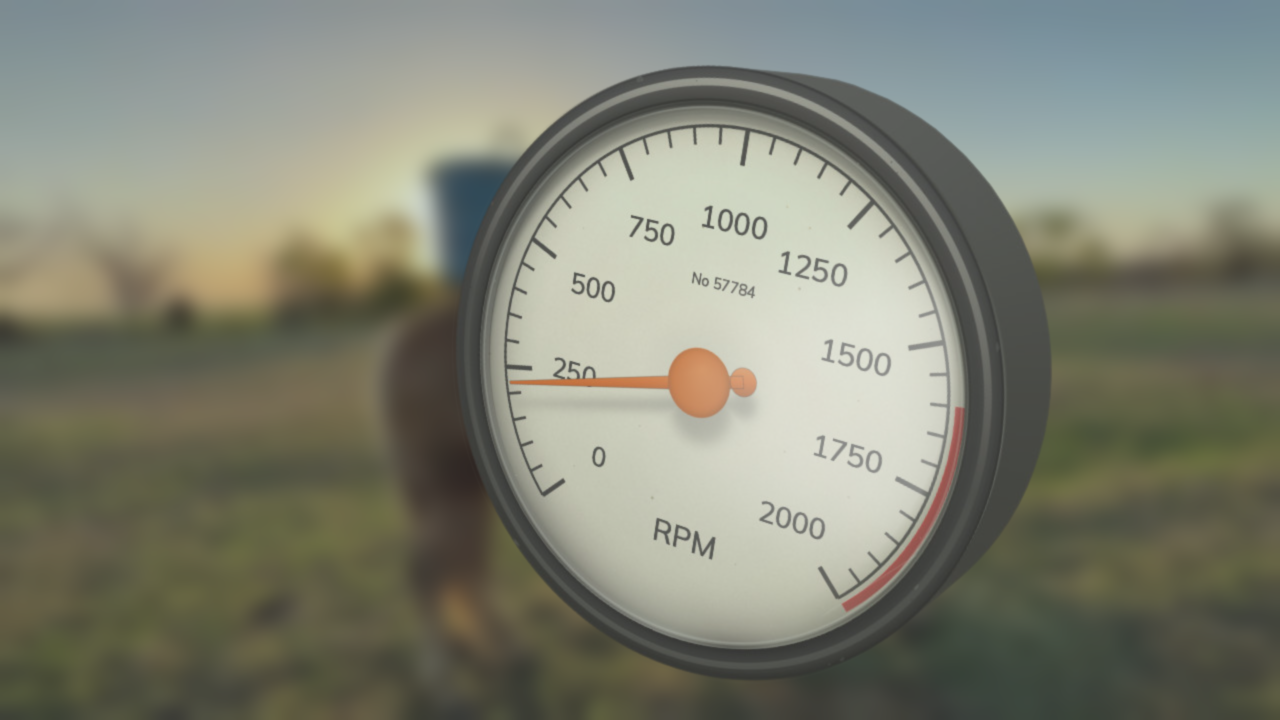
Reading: 225 (rpm)
